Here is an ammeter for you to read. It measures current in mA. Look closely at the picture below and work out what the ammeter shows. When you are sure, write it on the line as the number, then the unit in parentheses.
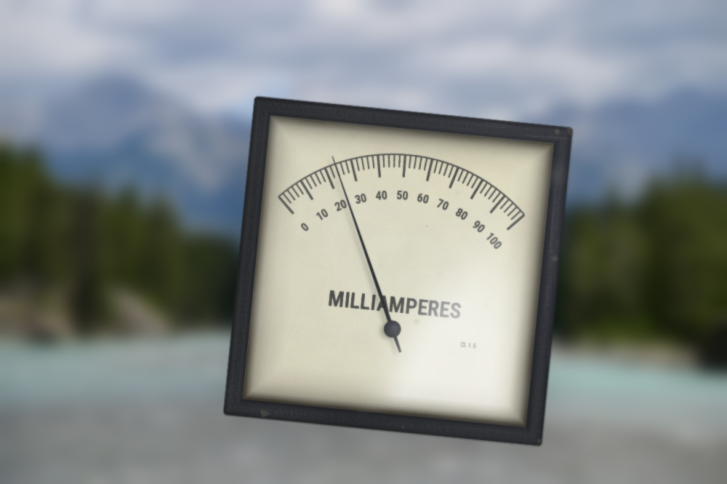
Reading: 24 (mA)
